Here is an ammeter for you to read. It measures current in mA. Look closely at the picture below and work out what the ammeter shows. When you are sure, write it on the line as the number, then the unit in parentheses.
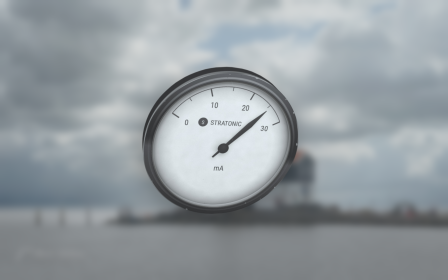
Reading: 25 (mA)
